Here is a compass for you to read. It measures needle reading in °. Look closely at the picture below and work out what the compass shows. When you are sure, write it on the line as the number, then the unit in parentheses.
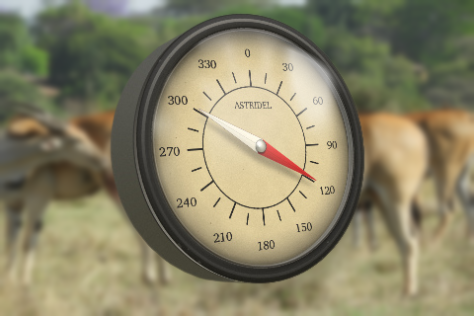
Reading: 120 (°)
